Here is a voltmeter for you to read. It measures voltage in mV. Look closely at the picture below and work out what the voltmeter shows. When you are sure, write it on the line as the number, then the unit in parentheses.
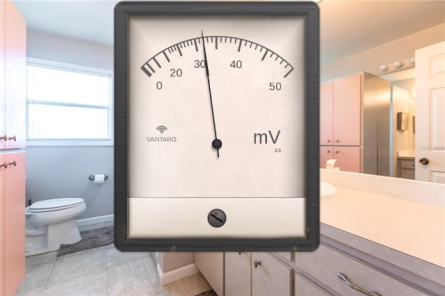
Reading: 32 (mV)
